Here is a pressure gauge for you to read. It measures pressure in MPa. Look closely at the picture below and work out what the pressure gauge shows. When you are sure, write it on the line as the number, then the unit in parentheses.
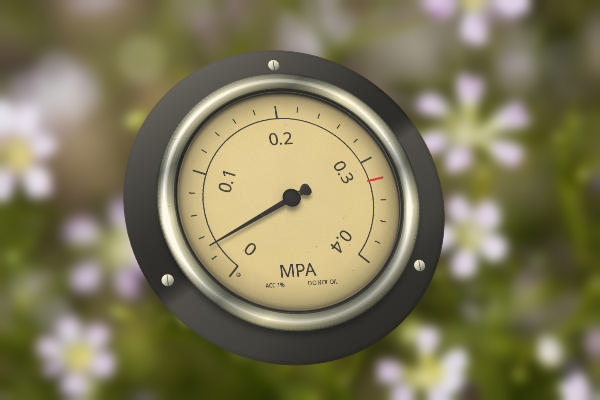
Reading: 0.03 (MPa)
